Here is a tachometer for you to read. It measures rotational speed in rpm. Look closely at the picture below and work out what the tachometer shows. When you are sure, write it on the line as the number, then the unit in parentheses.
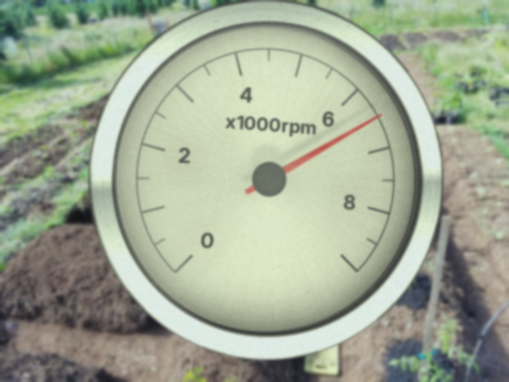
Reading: 6500 (rpm)
